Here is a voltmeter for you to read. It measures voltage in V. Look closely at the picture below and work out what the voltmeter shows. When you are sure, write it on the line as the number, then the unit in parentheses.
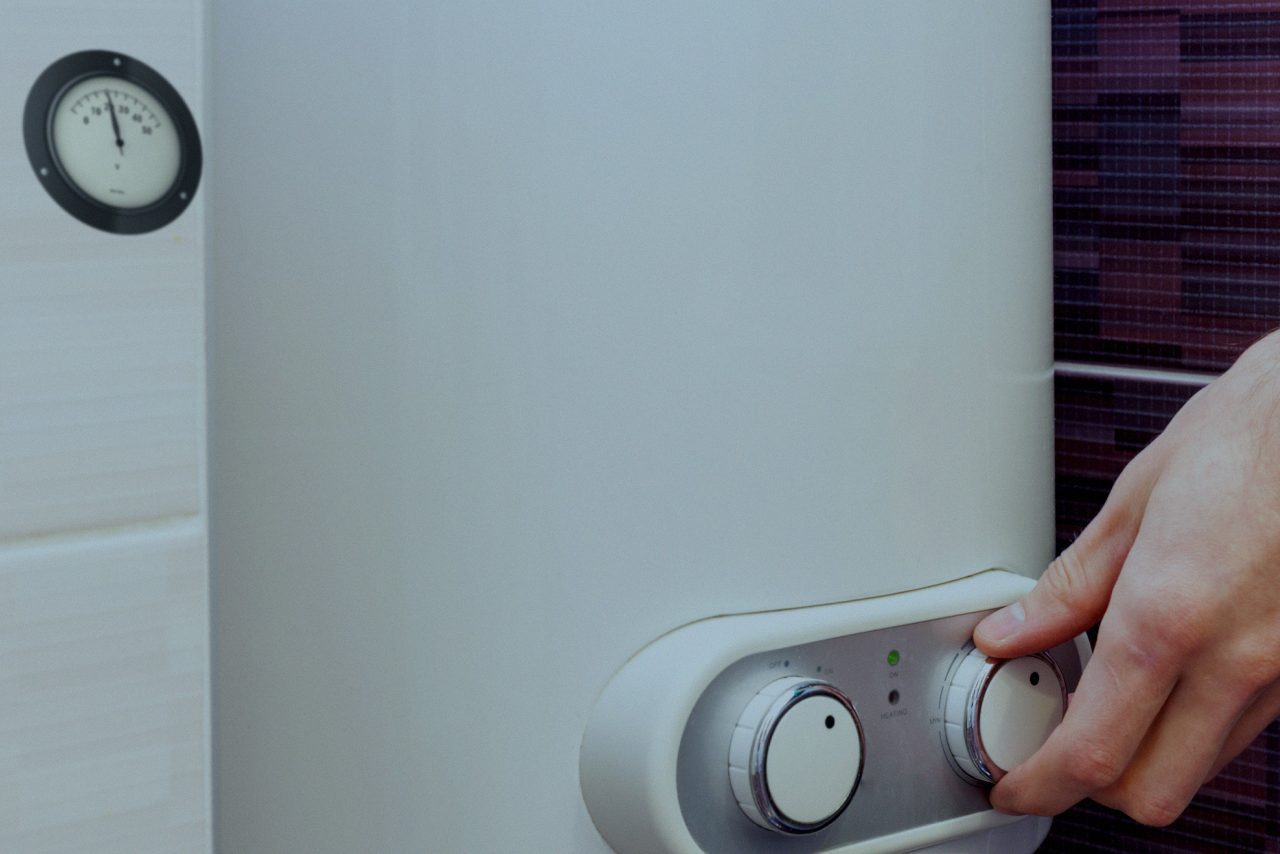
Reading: 20 (V)
